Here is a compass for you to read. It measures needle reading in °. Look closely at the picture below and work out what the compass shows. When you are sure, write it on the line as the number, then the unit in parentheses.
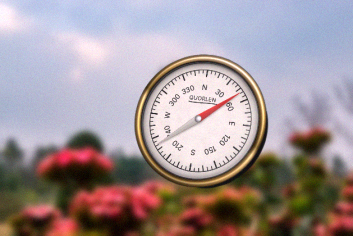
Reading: 50 (°)
